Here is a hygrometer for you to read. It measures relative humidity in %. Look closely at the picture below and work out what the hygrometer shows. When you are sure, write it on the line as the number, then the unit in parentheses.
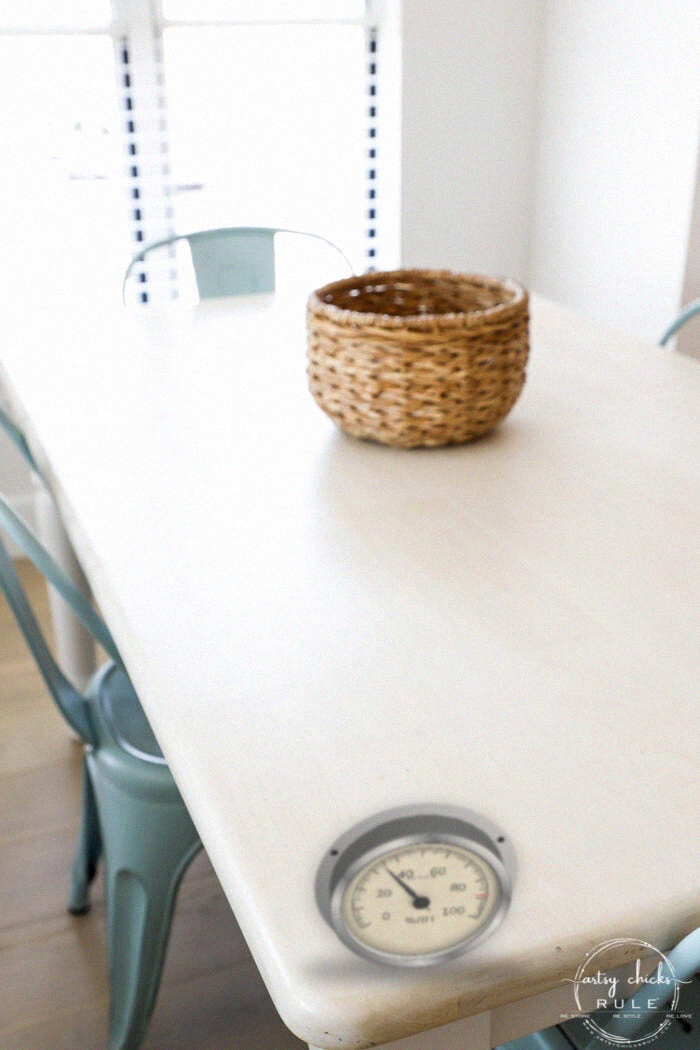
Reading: 35 (%)
